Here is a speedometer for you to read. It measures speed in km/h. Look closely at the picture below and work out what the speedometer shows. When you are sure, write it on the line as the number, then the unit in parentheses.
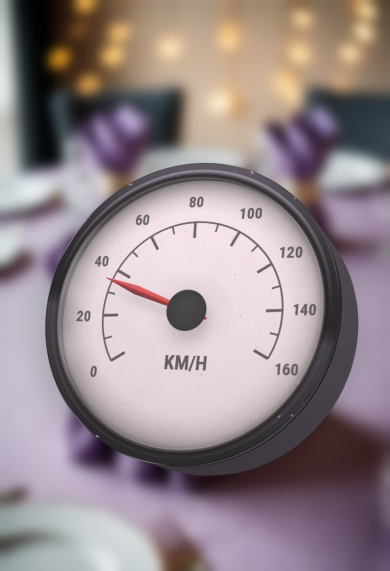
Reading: 35 (km/h)
